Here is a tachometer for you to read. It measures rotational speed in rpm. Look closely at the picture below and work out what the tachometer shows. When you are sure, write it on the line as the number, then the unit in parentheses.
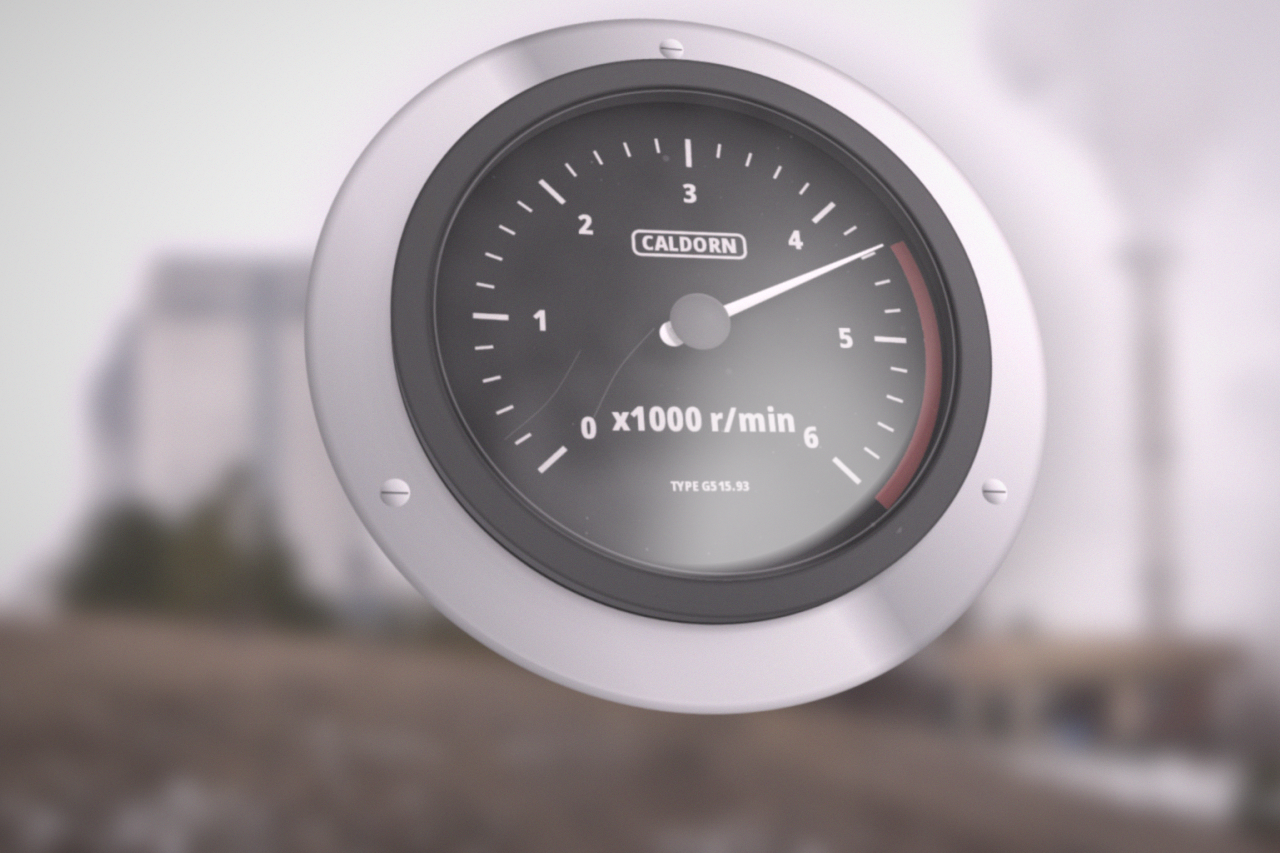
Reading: 4400 (rpm)
